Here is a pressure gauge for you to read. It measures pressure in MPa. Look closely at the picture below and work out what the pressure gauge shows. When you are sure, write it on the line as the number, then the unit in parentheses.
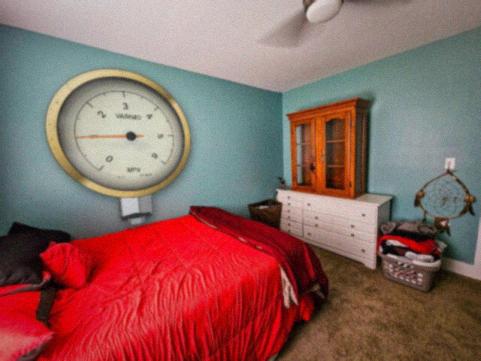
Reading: 1 (MPa)
